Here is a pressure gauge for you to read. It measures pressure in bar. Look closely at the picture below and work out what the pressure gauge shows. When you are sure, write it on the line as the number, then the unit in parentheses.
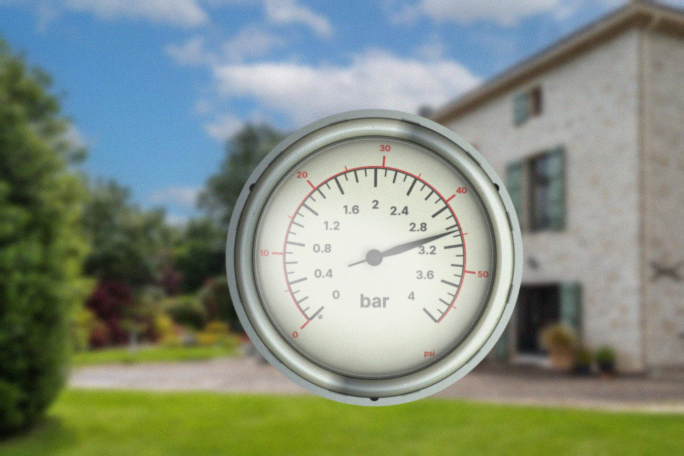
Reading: 3.05 (bar)
